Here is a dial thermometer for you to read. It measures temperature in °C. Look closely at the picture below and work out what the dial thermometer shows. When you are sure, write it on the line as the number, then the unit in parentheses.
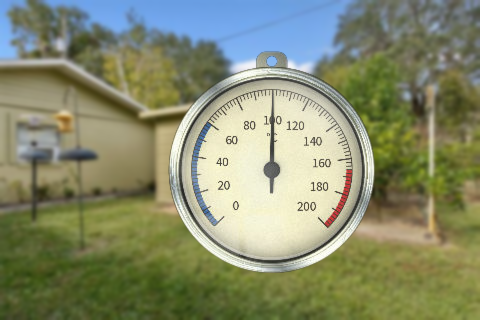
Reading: 100 (°C)
